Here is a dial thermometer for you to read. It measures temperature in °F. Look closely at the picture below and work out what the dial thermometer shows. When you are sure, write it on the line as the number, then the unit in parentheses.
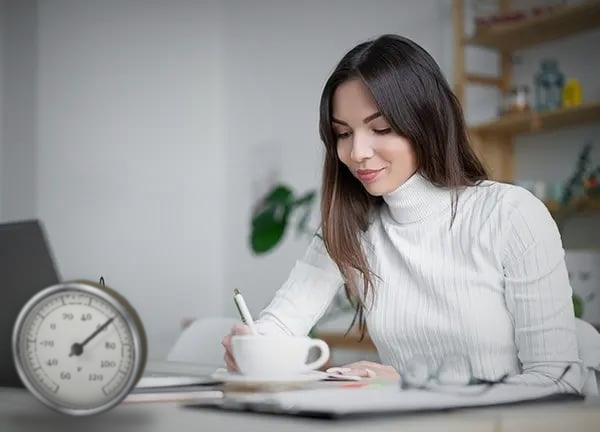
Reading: 60 (°F)
